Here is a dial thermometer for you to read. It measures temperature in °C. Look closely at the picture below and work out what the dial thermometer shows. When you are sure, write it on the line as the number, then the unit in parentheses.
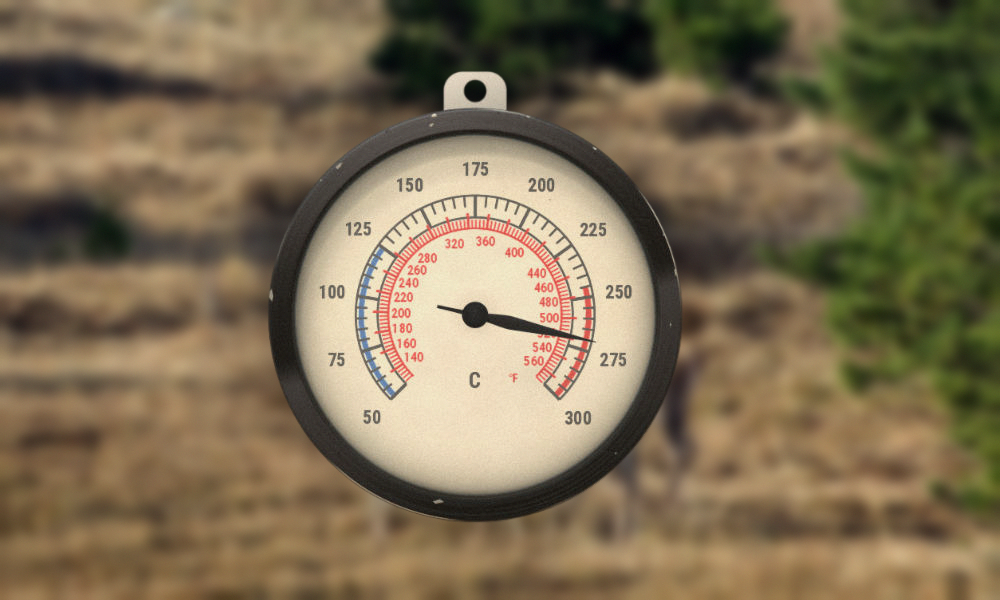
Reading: 270 (°C)
